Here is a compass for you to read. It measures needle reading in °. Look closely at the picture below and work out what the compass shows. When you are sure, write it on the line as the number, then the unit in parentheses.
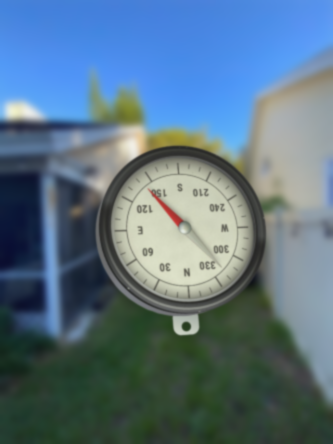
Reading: 140 (°)
